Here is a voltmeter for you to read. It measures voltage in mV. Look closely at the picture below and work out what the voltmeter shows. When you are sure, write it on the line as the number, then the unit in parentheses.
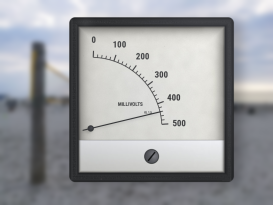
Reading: 440 (mV)
